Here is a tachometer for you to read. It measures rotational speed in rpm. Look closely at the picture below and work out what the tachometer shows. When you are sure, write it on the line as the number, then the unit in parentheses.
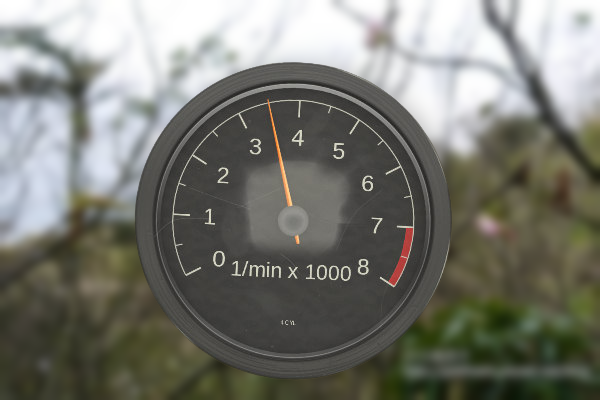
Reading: 3500 (rpm)
